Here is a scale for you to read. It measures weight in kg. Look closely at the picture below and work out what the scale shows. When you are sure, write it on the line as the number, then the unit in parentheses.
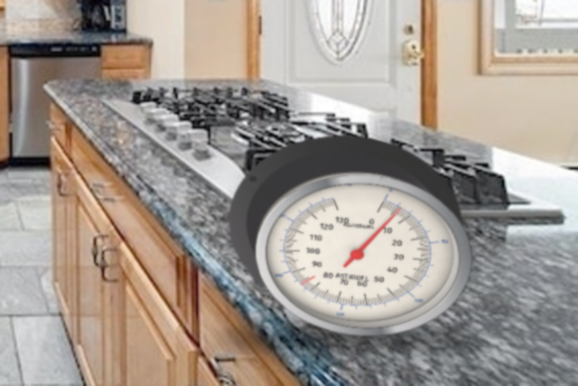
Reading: 5 (kg)
